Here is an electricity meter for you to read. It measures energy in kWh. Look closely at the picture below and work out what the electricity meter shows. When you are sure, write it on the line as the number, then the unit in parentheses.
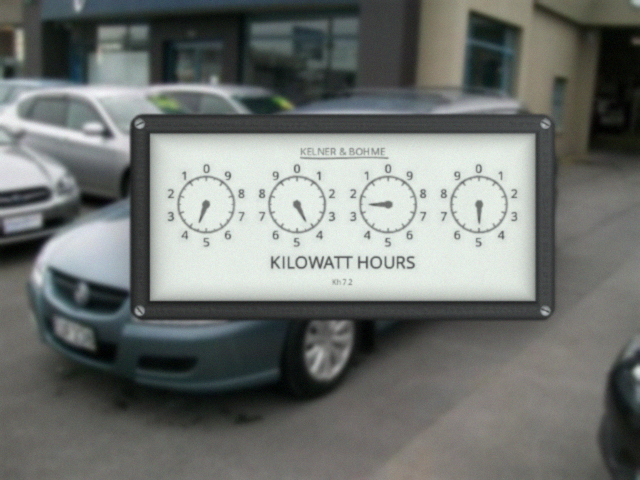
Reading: 4425 (kWh)
